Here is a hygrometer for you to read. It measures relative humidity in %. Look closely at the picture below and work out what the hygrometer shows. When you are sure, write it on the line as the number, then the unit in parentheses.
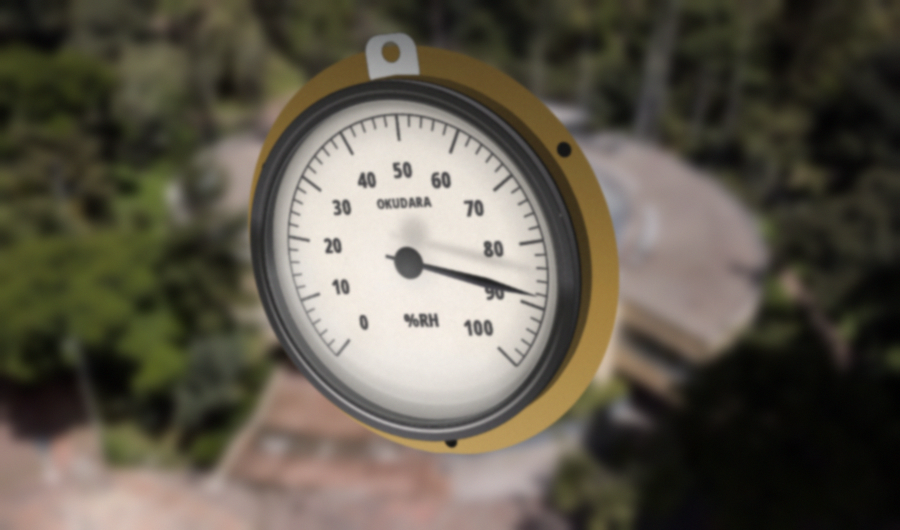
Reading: 88 (%)
